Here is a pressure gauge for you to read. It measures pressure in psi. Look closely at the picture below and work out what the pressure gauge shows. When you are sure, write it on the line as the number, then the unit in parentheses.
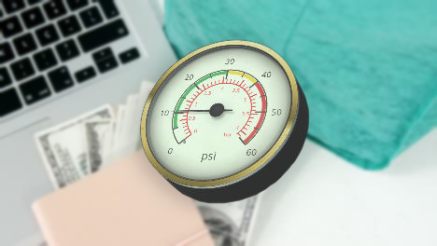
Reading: 10 (psi)
